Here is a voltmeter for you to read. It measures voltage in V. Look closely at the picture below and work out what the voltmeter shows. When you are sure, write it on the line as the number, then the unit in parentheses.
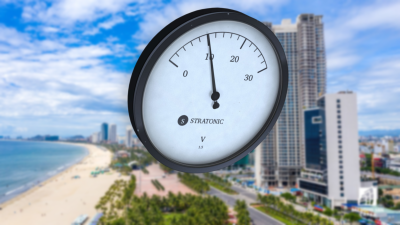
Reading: 10 (V)
